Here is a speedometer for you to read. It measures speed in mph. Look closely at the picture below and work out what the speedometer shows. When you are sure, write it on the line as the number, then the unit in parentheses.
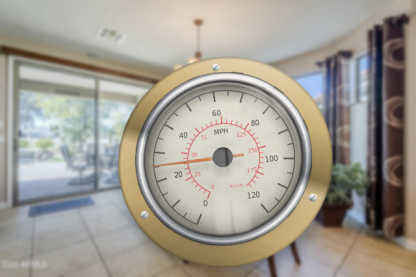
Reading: 25 (mph)
